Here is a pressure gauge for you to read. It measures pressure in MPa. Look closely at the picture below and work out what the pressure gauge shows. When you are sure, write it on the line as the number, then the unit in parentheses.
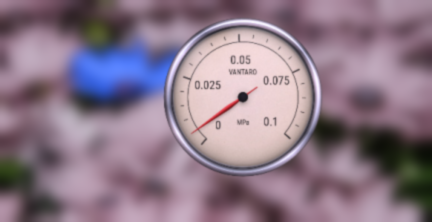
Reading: 0.005 (MPa)
